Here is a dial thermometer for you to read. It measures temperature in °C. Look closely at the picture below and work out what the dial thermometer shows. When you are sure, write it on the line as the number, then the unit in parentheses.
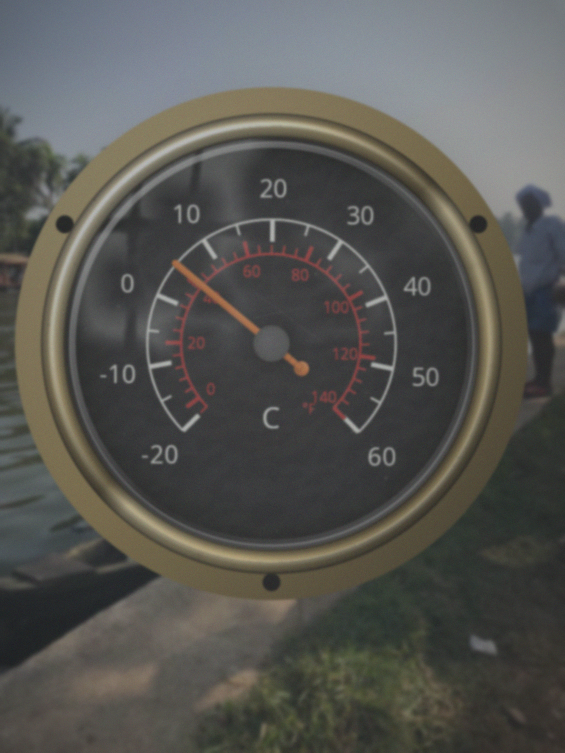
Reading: 5 (°C)
